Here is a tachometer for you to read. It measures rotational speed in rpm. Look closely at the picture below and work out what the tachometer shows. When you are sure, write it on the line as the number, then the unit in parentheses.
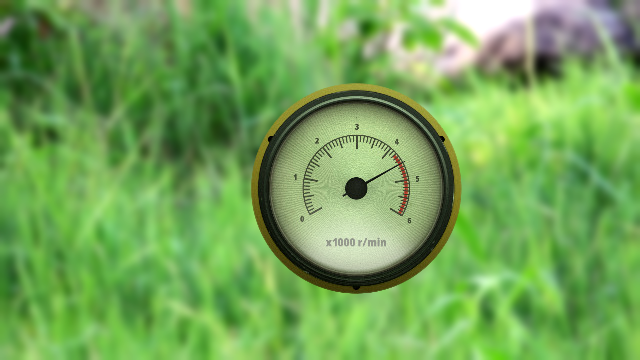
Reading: 4500 (rpm)
